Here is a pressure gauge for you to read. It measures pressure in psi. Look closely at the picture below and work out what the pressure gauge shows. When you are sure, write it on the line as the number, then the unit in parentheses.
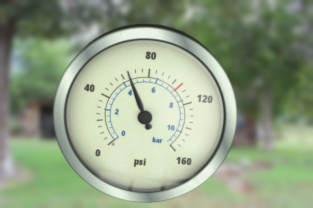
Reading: 65 (psi)
